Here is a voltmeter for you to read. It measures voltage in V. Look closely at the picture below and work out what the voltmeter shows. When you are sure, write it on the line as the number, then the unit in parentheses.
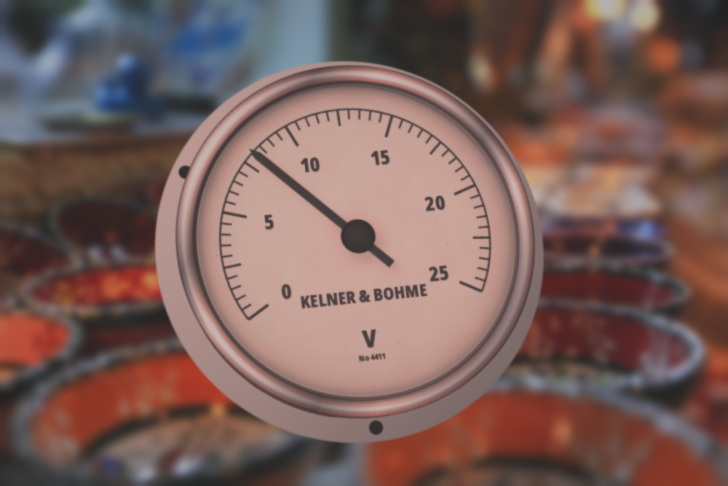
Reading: 8 (V)
